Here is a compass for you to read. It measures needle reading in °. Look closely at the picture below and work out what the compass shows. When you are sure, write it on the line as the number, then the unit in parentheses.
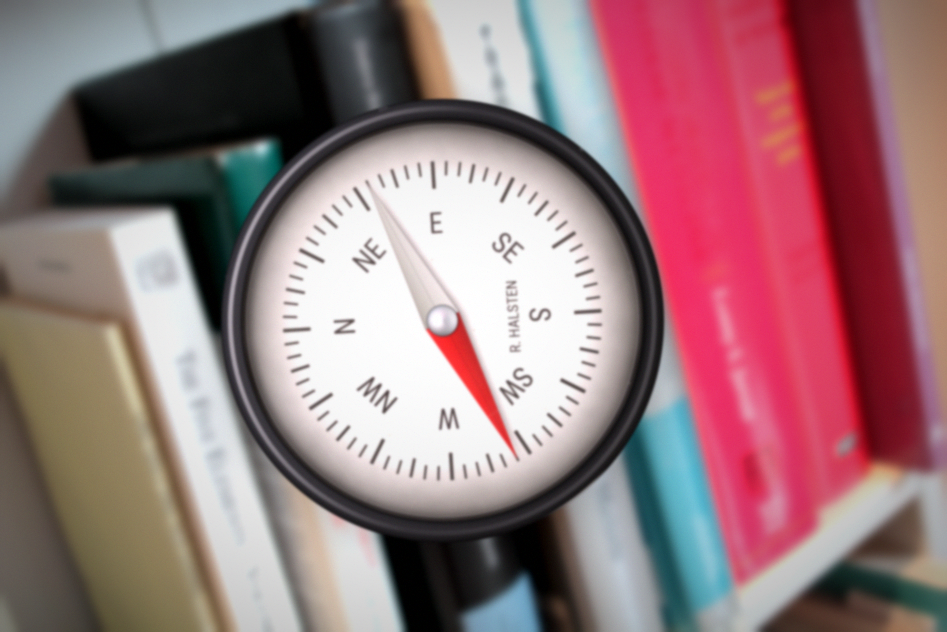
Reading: 245 (°)
